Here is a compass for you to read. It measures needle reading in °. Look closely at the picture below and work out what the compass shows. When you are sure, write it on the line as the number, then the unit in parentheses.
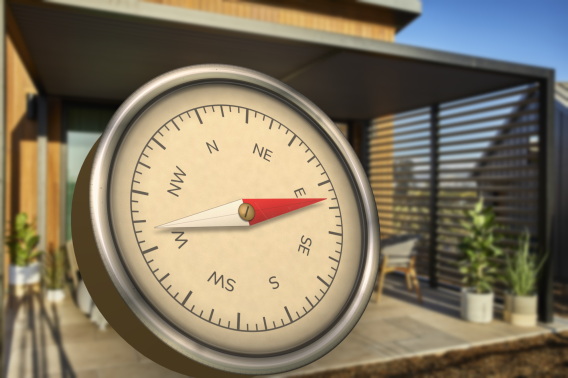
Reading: 100 (°)
